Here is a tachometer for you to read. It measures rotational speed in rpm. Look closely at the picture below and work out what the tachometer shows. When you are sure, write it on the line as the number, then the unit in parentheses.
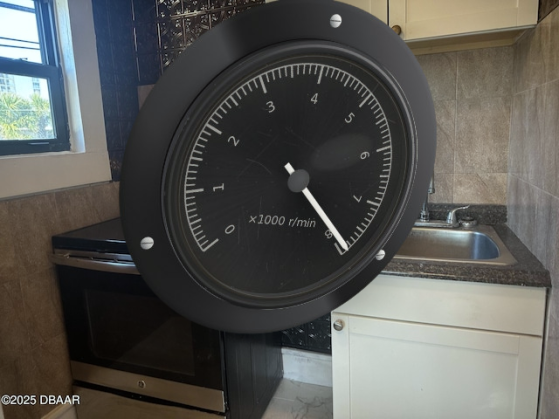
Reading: 7900 (rpm)
